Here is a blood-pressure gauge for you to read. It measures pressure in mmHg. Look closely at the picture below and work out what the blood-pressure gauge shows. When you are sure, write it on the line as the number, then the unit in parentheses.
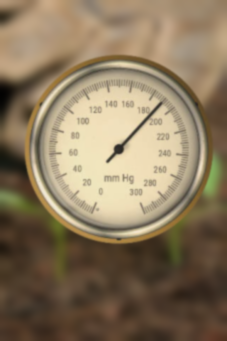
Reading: 190 (mmHg)
